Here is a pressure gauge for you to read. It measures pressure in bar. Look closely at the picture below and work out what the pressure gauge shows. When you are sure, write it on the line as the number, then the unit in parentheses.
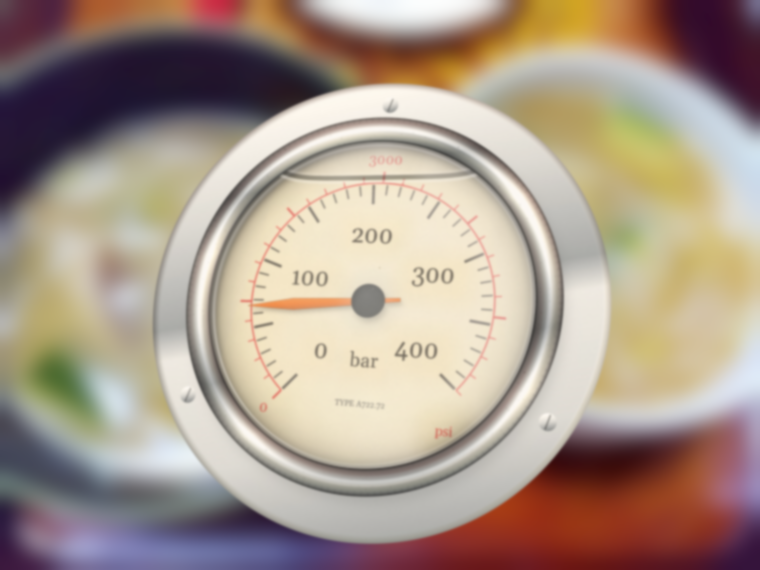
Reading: 65 (bar)
